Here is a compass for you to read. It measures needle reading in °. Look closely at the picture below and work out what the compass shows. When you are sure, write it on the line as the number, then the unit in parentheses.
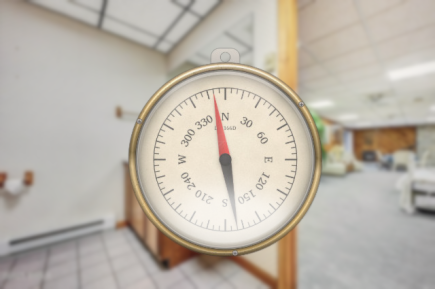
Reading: 350 (°)
